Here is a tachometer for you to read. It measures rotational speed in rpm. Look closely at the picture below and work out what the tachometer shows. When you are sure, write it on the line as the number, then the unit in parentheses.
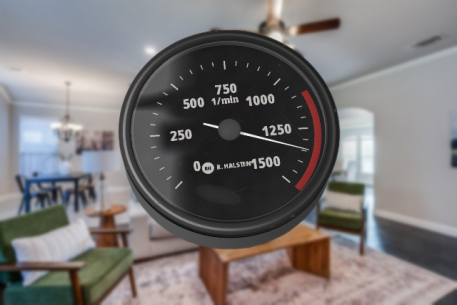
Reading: 1350 (rpm)
